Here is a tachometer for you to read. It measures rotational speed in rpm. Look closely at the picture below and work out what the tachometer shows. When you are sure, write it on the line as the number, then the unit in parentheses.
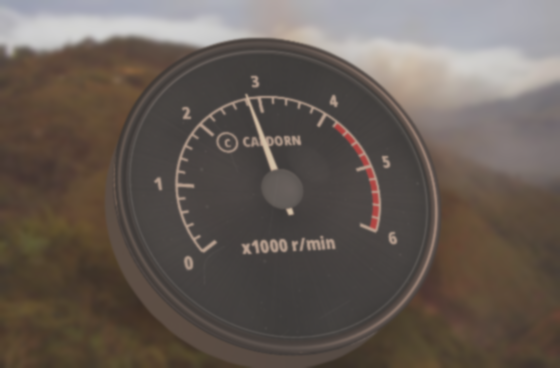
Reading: 2800 (rpm)
